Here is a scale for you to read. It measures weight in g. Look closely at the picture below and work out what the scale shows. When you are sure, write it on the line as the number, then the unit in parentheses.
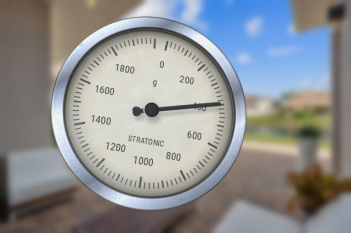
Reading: 400 (g)
